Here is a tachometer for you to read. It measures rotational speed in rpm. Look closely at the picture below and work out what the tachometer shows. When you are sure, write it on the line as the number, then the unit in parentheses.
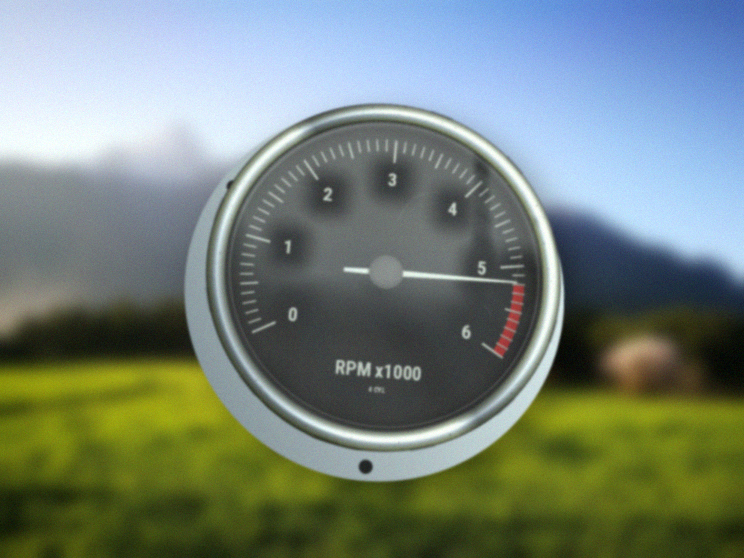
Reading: 5200 (rpm)
